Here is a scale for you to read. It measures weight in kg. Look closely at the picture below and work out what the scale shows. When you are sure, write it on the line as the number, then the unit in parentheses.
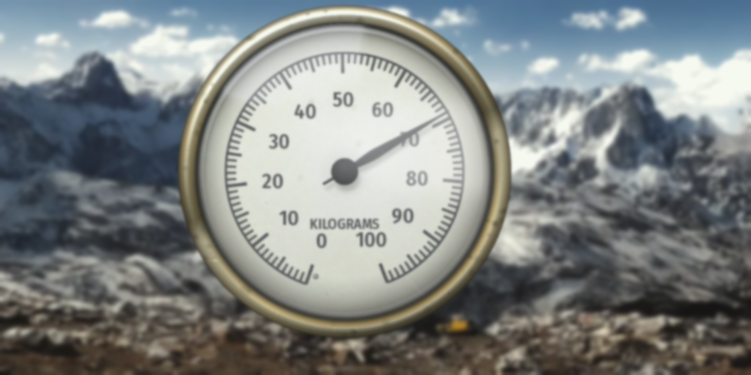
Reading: 69 (kg)
